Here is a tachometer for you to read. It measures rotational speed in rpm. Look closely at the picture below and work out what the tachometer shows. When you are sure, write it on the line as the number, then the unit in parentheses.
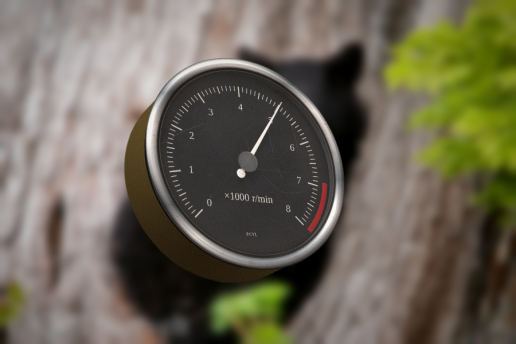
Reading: 5000 (rpm)
